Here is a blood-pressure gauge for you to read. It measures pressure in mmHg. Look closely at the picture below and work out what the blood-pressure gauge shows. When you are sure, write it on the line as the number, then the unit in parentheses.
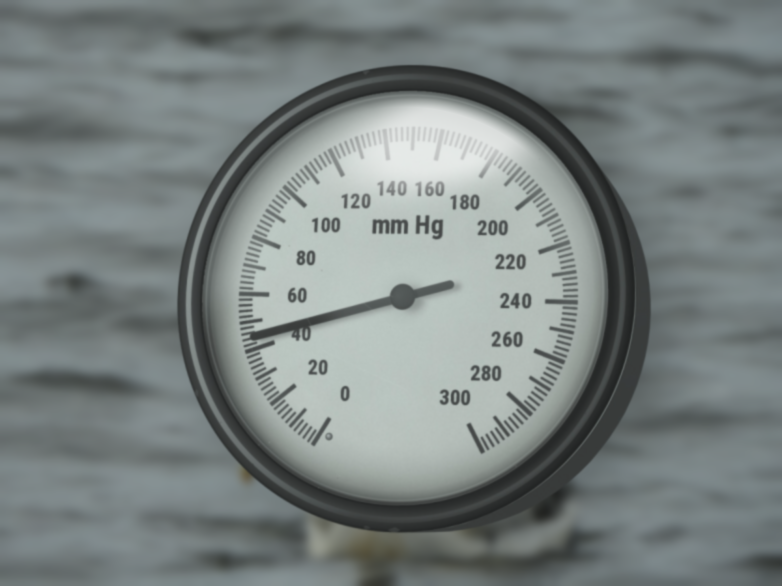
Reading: 44 (mmHg)
